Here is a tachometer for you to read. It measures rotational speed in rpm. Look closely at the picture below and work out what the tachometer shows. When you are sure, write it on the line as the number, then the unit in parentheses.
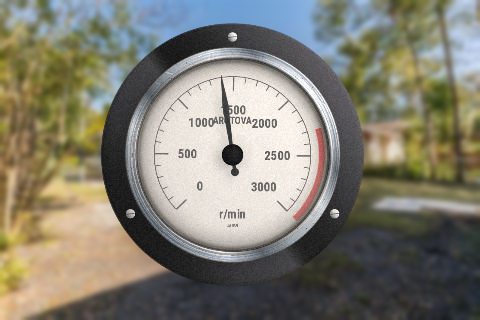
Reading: 1400 (rpm)
